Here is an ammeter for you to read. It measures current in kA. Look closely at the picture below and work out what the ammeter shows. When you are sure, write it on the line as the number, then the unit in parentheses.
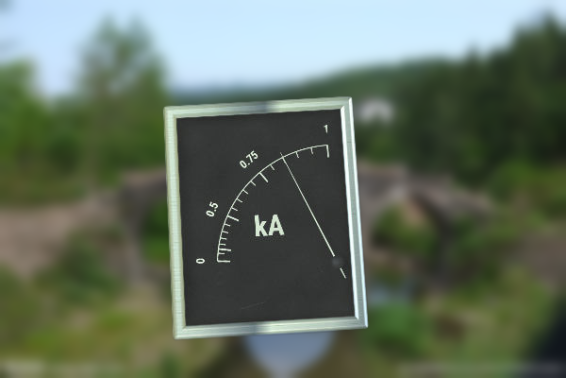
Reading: 0.85 (kA)
